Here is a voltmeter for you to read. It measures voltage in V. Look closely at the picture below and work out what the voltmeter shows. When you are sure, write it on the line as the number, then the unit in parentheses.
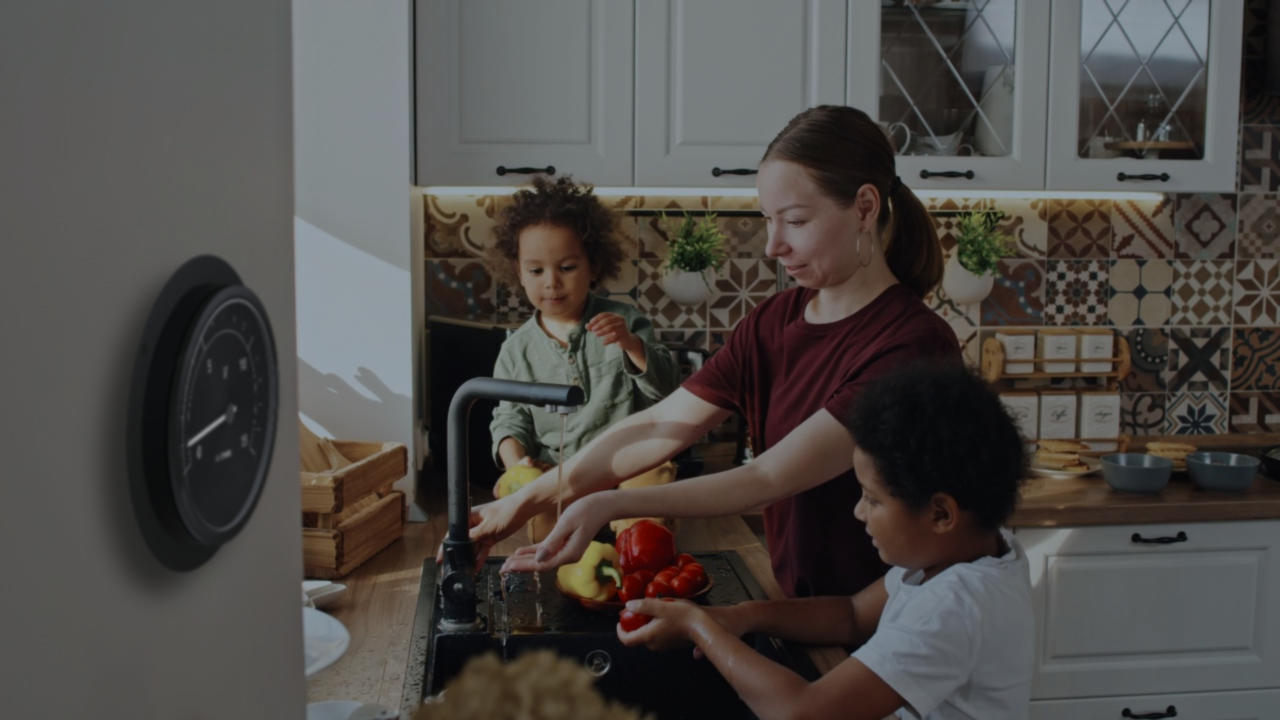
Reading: 1 (V)
